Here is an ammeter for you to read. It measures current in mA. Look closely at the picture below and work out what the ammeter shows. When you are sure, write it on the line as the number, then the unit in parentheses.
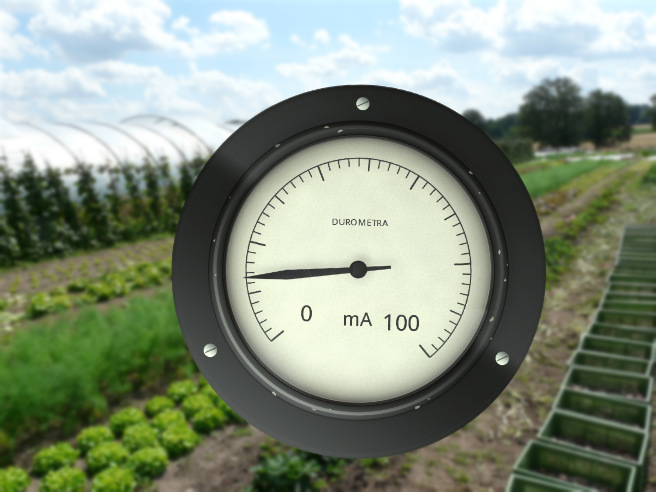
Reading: 13 (mA)
